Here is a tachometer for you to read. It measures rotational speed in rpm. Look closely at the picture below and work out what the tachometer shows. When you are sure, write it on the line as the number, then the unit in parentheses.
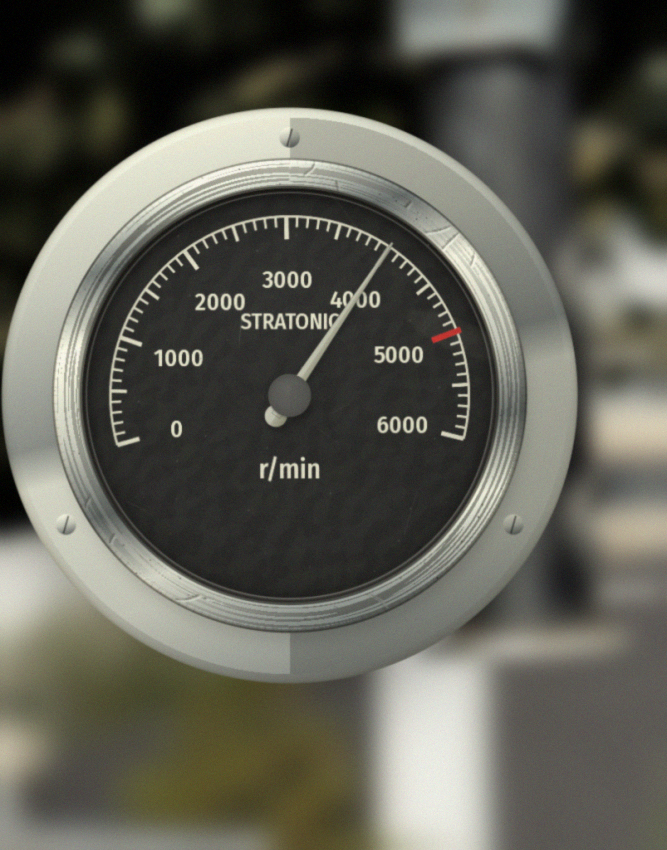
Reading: 4000 (rpm)
